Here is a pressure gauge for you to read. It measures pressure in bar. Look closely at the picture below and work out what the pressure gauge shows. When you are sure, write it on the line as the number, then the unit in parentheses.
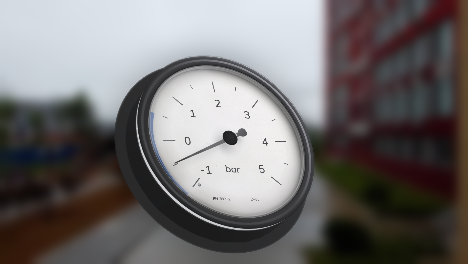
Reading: -0.5 (bar)
